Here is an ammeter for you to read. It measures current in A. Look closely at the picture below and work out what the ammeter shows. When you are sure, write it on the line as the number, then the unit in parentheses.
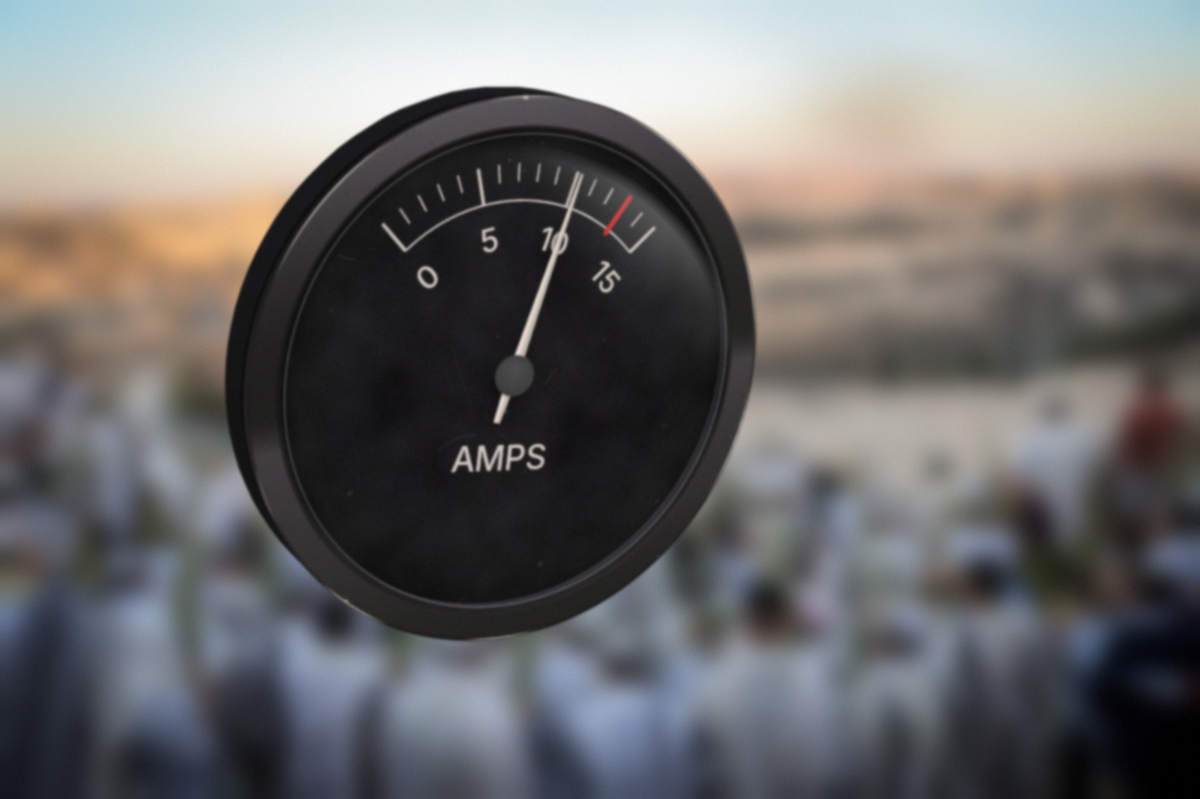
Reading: 10 (A)
